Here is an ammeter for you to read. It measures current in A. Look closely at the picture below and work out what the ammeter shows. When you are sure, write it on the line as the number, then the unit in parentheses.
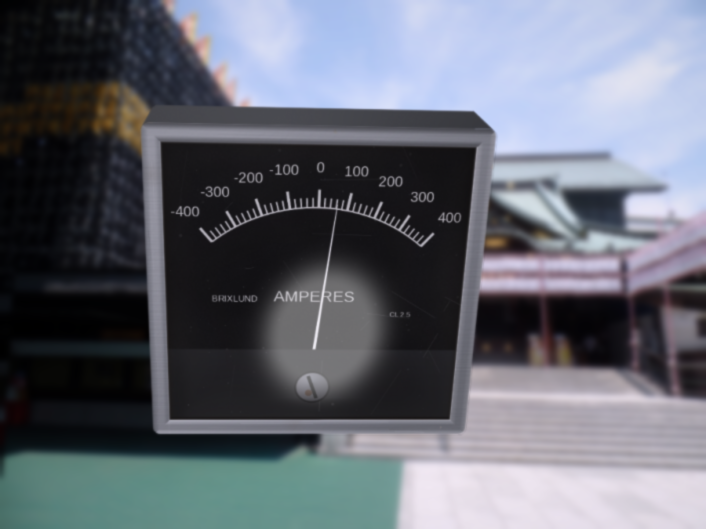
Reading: 60 (A)
